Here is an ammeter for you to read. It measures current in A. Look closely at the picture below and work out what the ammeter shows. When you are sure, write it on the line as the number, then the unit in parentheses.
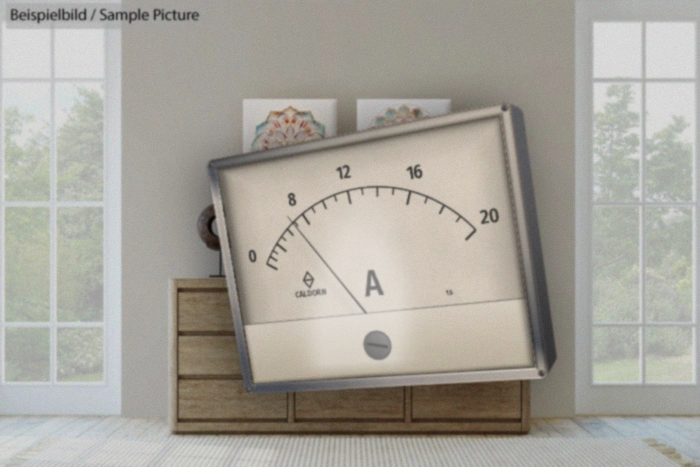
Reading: 7 (A)
